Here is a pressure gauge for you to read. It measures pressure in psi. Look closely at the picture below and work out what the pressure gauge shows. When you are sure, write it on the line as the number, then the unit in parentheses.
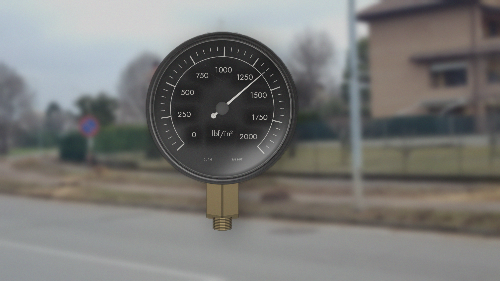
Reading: 1350 (psi)
